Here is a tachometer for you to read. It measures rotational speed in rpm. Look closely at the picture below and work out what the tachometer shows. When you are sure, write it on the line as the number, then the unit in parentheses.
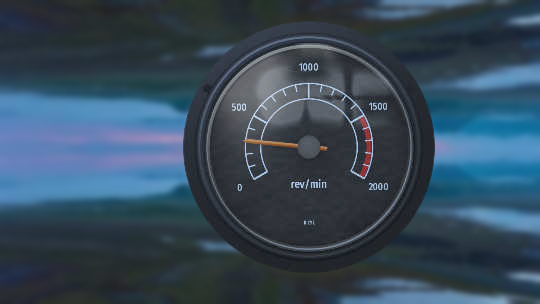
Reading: 300 (rpm)
